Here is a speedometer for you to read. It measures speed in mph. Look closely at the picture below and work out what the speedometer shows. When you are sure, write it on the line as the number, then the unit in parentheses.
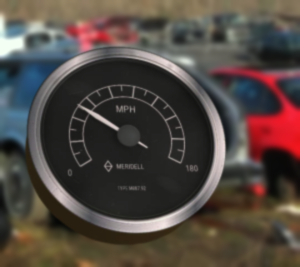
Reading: 50 (mph)
